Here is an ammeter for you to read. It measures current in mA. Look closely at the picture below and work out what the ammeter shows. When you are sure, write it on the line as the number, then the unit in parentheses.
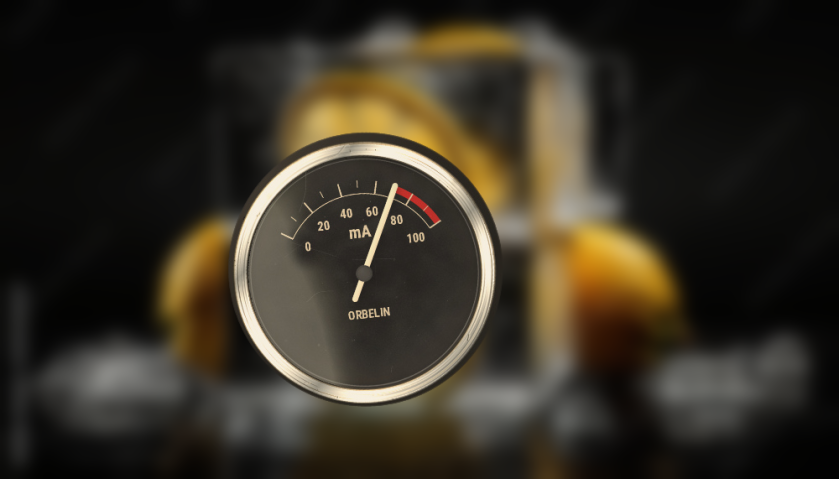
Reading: 70 (mA)
